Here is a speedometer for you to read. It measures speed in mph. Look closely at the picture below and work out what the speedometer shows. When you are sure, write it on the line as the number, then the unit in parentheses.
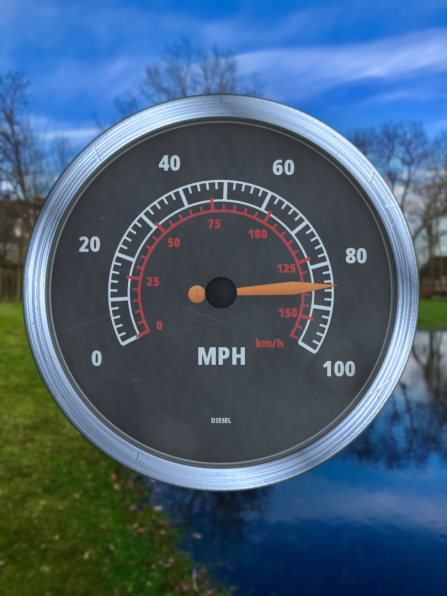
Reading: 85 (mph)
